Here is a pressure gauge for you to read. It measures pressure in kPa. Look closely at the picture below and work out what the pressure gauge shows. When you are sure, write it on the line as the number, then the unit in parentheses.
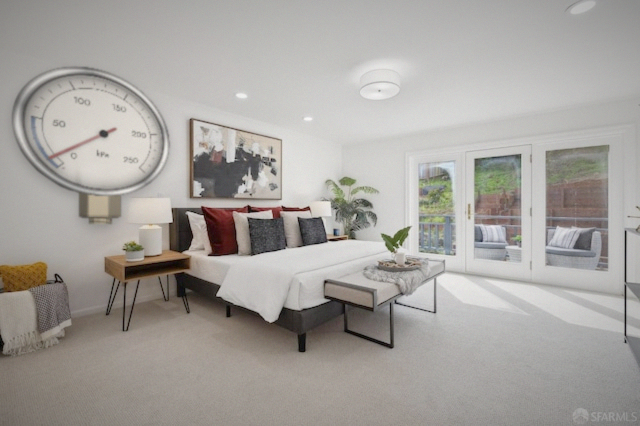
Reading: 10 (kPa)
